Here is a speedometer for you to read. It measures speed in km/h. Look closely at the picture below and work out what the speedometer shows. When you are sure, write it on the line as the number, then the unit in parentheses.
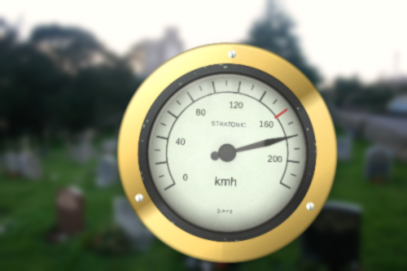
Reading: 180 (km/h)
